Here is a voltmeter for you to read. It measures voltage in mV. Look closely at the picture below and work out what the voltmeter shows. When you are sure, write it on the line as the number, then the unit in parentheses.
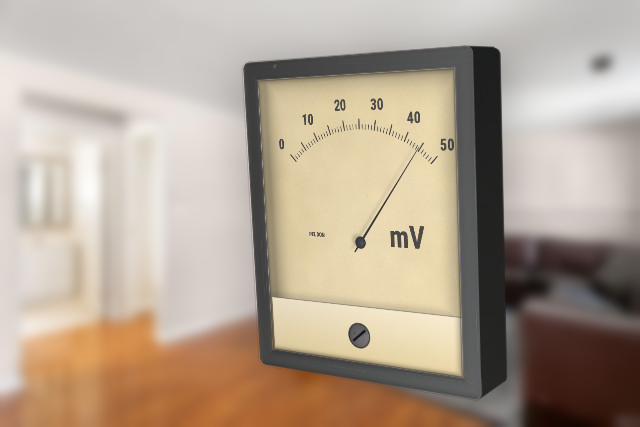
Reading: 45 (mV)
